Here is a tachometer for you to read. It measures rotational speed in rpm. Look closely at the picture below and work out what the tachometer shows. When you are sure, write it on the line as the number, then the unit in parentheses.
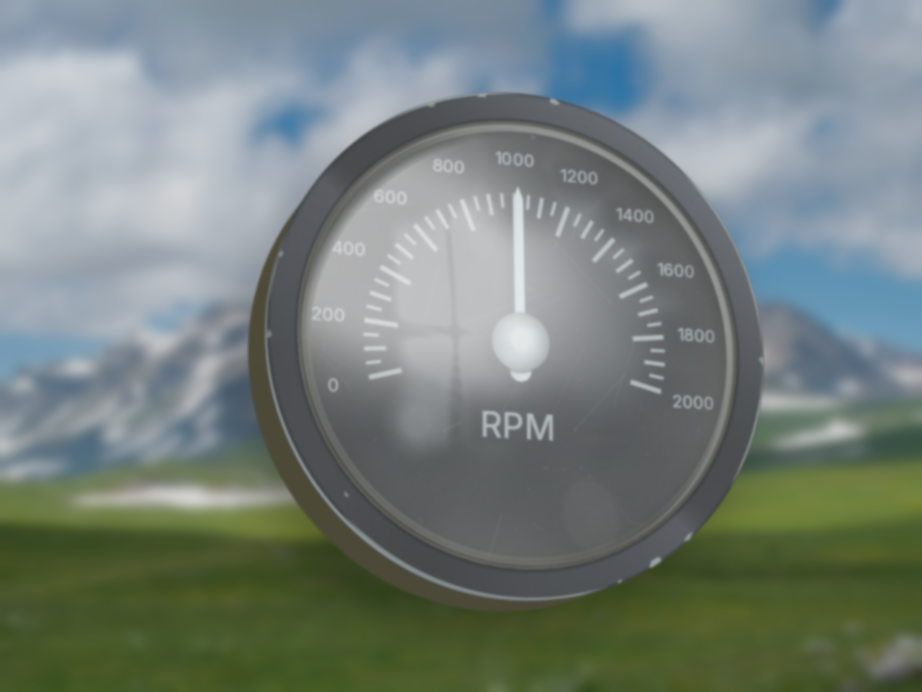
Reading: 1000 (rpm)
